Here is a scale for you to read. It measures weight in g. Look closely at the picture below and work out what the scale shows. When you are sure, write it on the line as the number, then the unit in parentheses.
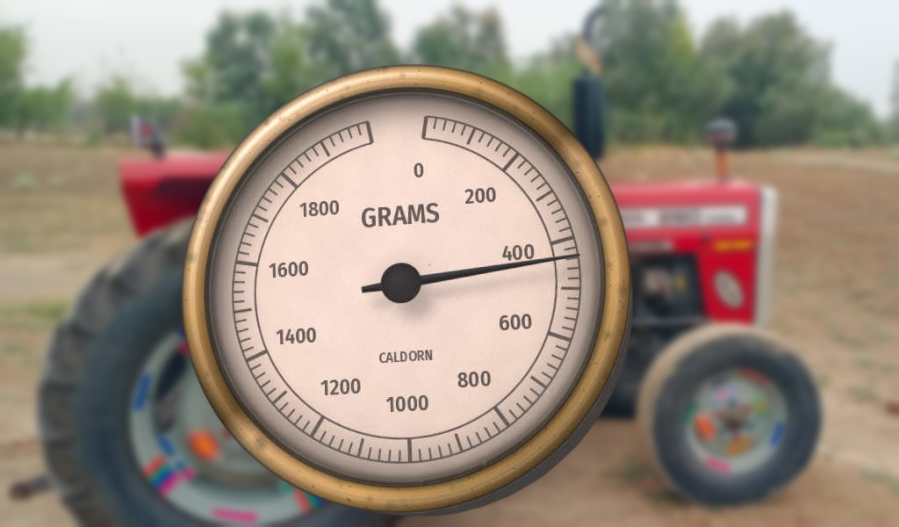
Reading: 440 (g)
